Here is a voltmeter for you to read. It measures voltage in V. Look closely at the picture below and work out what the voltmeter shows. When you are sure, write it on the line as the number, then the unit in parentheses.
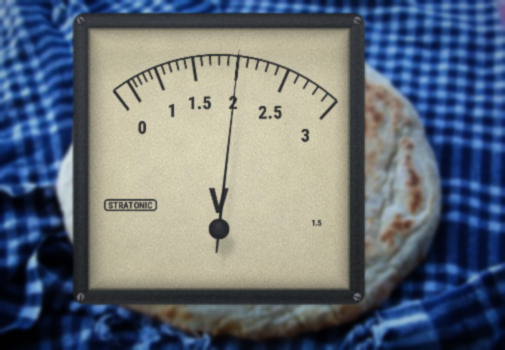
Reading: 2 (V)
